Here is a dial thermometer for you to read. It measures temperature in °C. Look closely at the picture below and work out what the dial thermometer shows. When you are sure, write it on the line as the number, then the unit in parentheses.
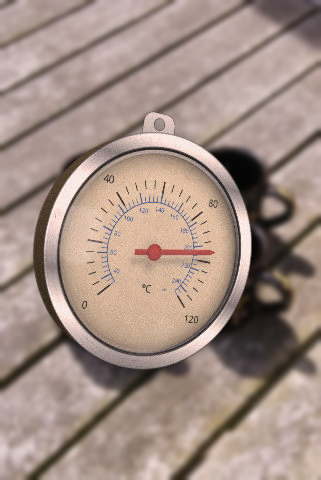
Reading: 96 (°C)
